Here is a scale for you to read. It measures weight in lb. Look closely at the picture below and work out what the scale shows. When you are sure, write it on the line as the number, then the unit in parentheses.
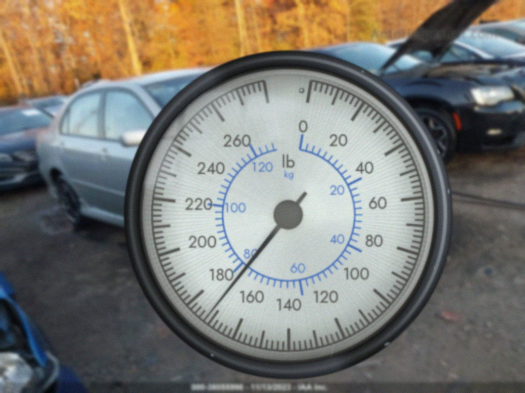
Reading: 172 (lb)
